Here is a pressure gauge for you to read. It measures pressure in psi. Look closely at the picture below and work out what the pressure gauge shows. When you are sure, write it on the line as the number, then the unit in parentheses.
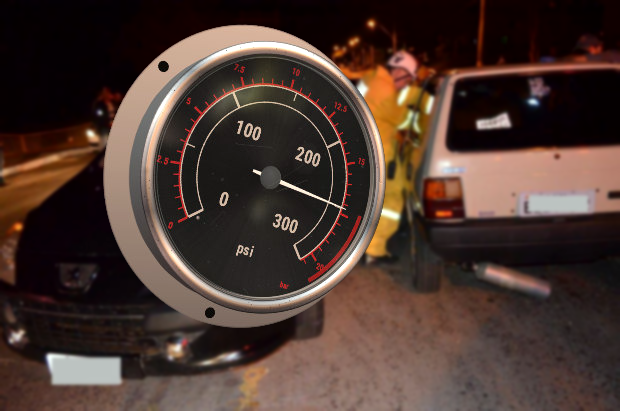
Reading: 250 (psi)
